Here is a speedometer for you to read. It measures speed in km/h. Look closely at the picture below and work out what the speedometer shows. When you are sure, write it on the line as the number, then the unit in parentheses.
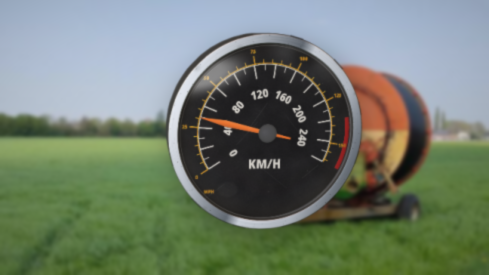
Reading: 50 (km/h)
